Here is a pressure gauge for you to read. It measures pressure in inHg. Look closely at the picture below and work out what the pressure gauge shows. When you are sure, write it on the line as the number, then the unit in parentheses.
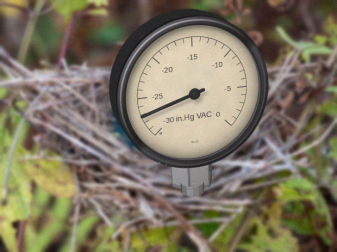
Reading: -27 (inHg)
